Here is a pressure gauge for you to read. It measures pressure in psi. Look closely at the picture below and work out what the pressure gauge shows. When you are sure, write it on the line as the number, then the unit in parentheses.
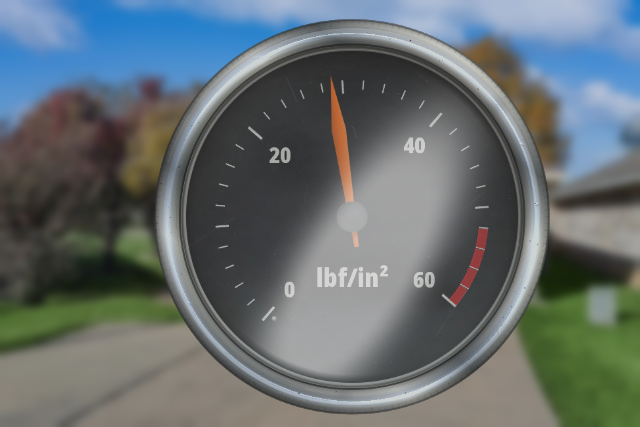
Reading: 29 (psi)
